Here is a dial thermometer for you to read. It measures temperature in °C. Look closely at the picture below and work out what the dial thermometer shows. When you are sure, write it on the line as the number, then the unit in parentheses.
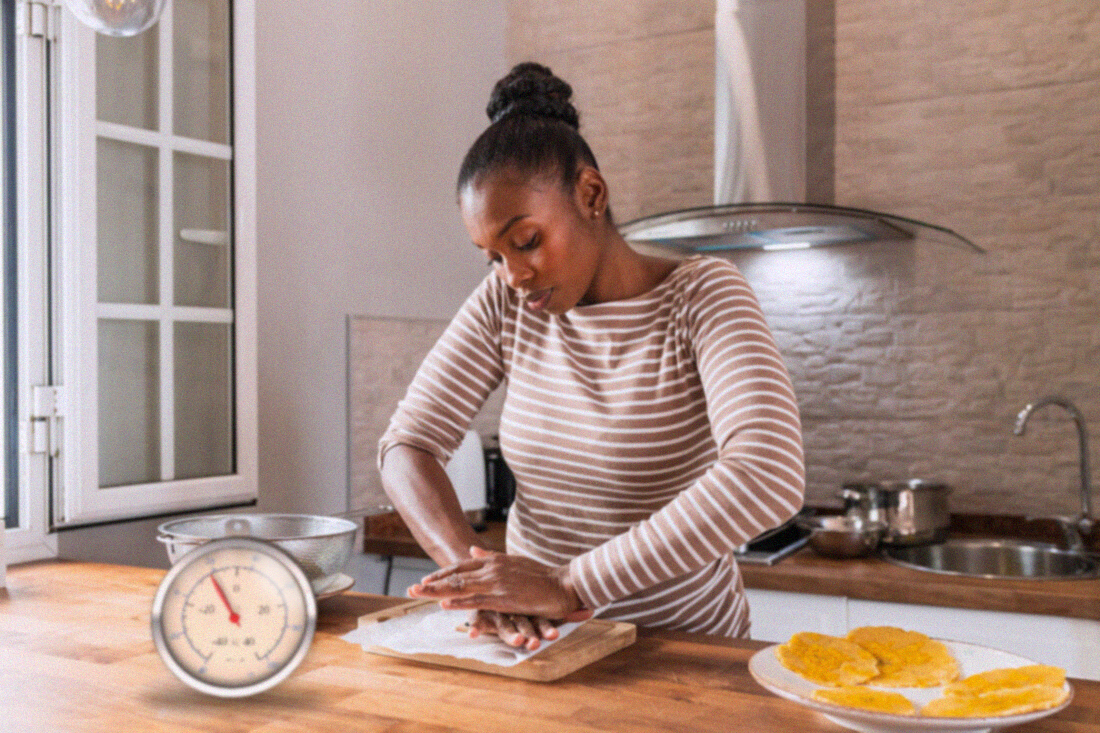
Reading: -8 (°C)
